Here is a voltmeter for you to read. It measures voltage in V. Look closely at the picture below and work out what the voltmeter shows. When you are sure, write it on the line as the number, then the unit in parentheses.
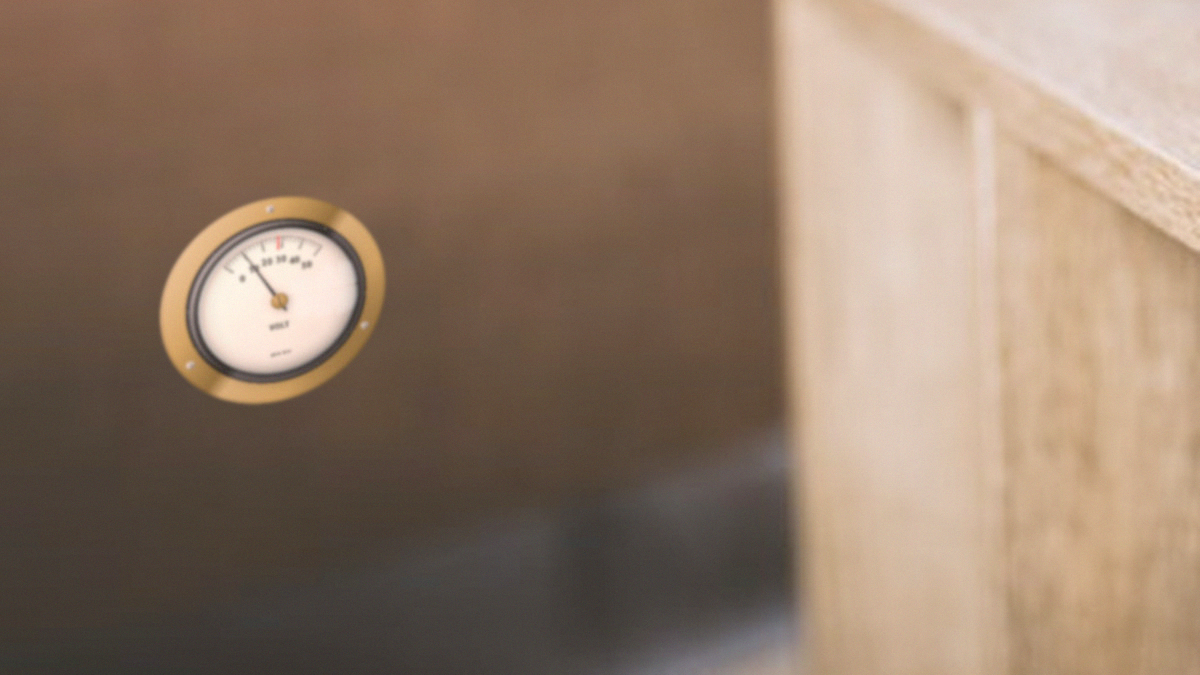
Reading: 10 (V)
